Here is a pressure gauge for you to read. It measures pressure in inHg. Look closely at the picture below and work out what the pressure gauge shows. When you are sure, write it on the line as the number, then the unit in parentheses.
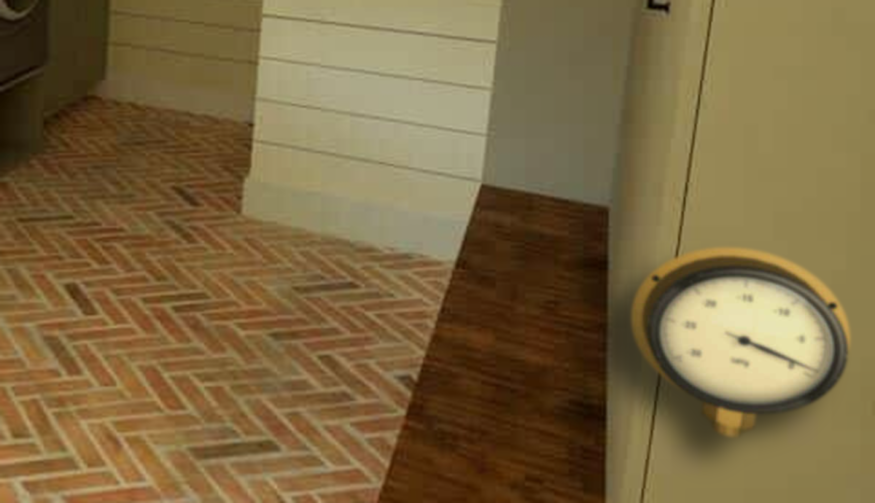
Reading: -1 (inHg)
